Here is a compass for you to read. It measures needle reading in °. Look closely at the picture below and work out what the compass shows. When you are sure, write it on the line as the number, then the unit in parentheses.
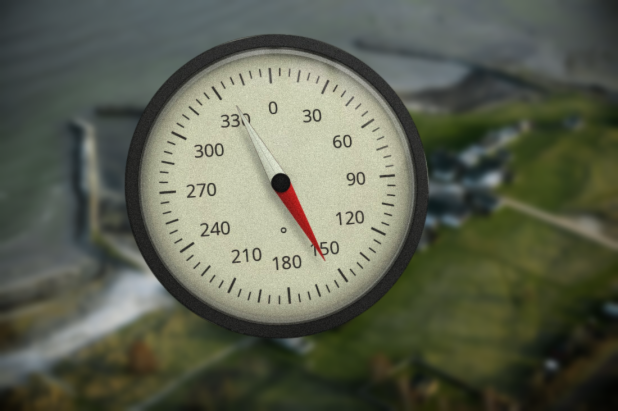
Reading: 155 (°)
